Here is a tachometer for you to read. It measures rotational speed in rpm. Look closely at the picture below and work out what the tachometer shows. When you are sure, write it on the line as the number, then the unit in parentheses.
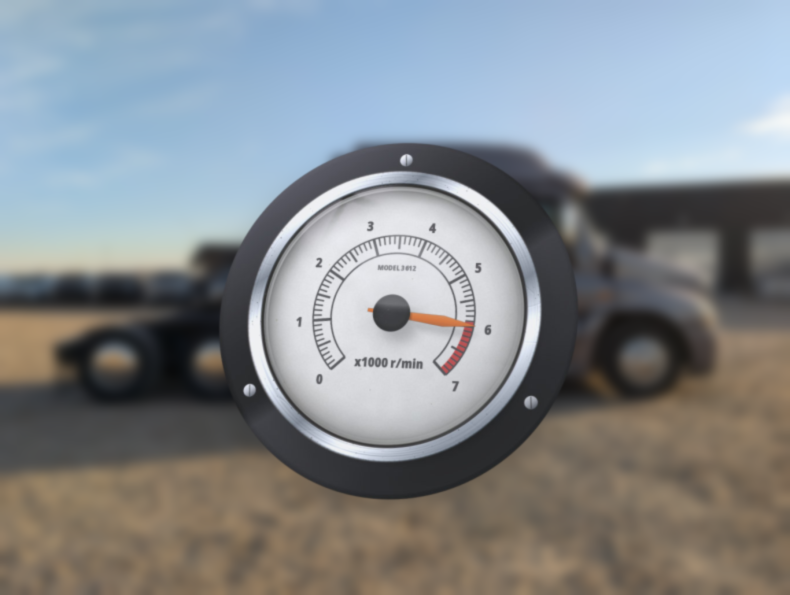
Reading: 6000 (rpm)
